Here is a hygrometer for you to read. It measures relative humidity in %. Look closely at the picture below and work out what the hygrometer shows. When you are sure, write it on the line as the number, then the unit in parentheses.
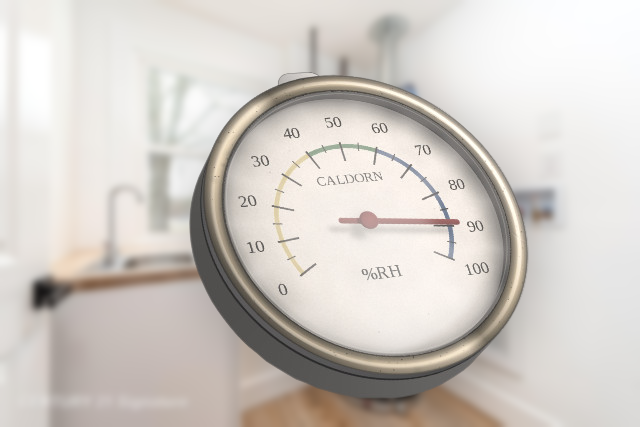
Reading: 90 (%)
